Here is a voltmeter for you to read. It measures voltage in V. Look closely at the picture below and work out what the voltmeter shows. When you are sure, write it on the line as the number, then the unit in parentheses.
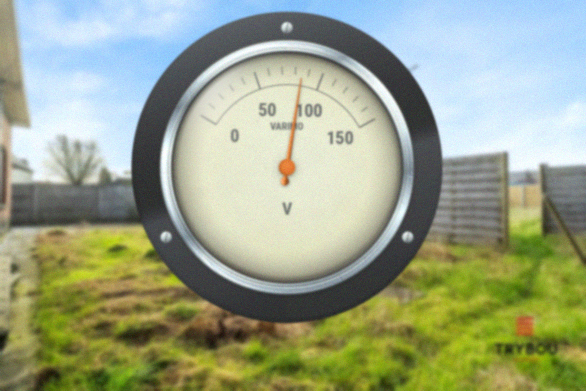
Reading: 85 (V)
